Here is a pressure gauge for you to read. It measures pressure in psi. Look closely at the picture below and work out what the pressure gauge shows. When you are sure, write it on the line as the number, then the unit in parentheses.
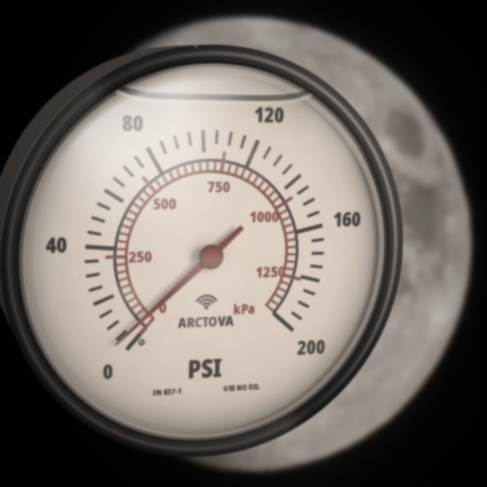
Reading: 5 (psi)
